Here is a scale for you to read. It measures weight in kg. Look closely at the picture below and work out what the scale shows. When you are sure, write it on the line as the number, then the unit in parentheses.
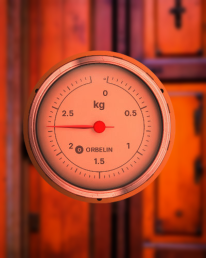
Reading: 2.3 (kg)
